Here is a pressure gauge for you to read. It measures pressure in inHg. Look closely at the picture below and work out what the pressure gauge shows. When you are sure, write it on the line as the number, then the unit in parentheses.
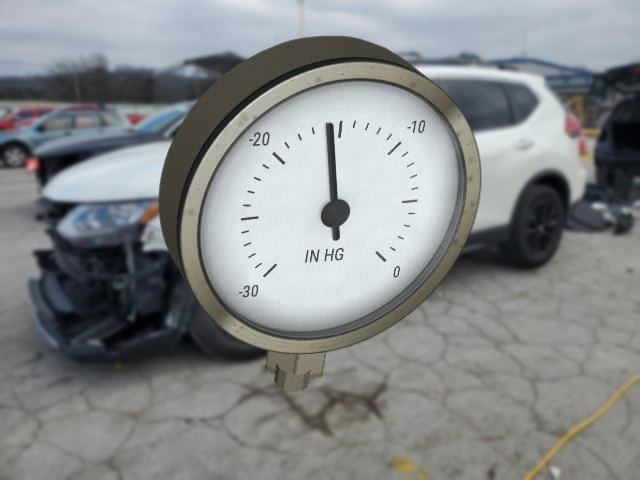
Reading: -16 (inHg)
